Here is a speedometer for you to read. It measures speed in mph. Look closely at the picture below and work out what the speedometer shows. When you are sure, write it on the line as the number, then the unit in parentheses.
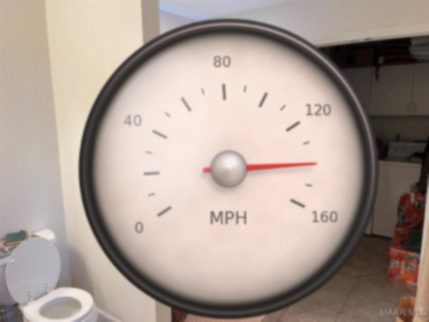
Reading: 140 (mph)
